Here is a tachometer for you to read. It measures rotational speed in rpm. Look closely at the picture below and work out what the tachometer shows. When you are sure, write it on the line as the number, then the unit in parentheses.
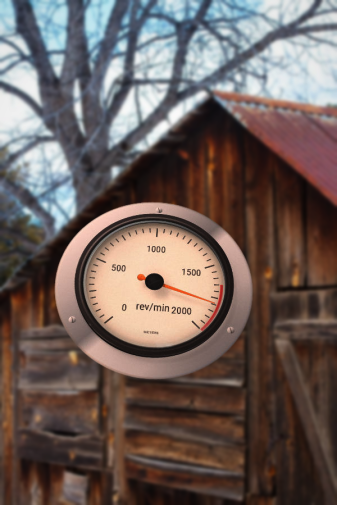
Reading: 1800 (rpm)
